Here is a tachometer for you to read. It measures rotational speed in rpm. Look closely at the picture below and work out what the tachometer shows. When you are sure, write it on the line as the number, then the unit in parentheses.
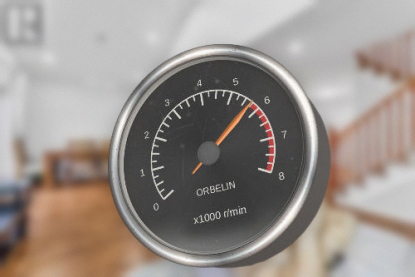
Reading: 5750 (rpm)
